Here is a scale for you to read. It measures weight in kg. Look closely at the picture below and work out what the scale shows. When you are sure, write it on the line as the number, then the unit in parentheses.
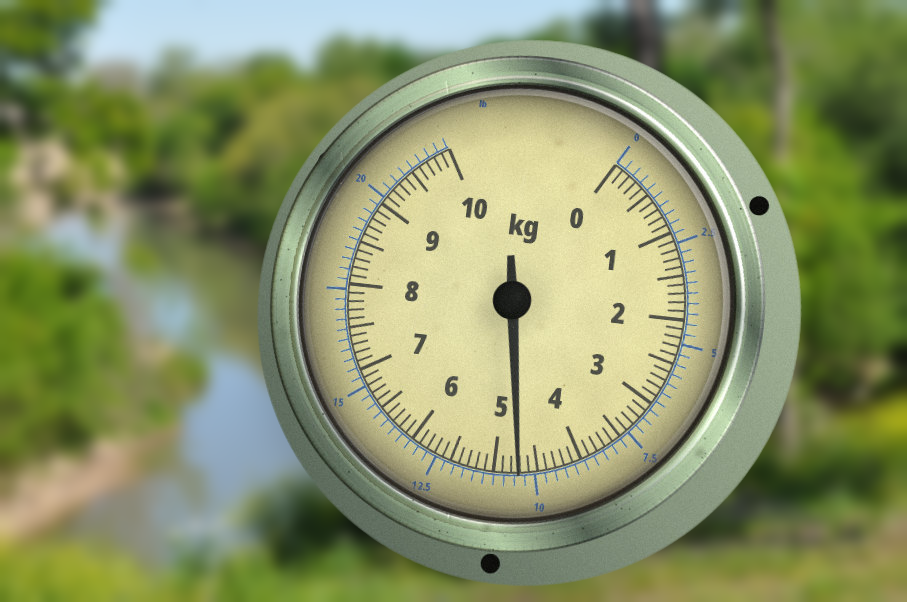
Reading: 4.7 (kg)
